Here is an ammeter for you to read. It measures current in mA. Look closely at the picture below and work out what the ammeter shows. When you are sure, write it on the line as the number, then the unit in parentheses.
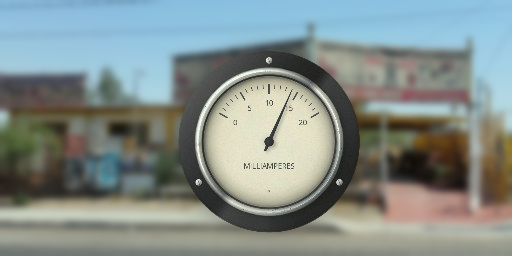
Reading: 14 (mA)
